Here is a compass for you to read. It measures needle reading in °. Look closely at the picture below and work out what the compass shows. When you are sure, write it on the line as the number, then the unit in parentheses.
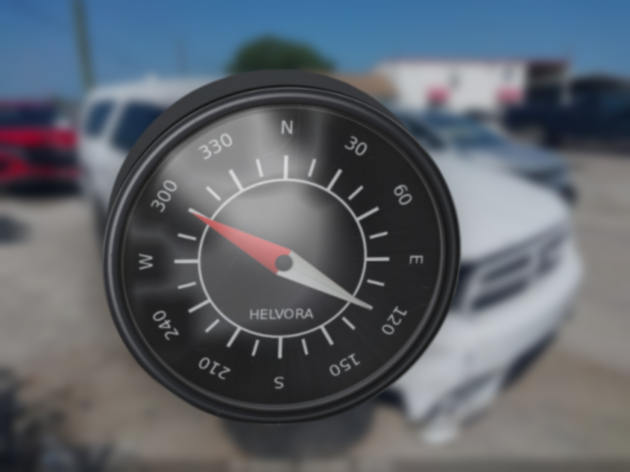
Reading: 300 (°)
